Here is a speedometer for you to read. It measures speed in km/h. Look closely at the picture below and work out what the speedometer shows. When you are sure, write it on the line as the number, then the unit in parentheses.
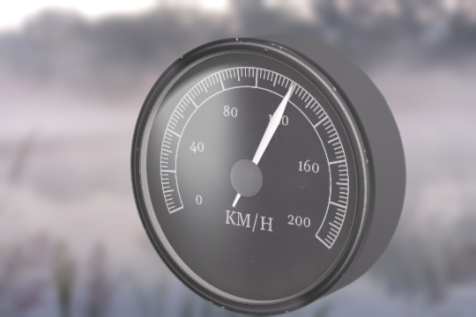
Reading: 120 (km/h)
